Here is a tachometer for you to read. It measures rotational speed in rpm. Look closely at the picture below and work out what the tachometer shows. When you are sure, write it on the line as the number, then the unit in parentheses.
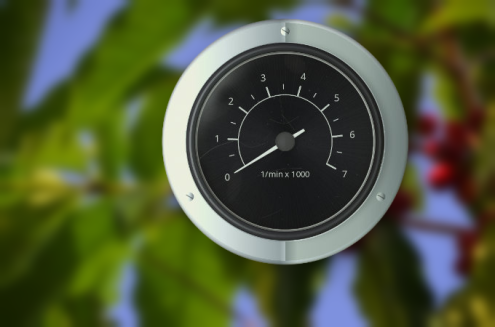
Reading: 0 (rpm)
